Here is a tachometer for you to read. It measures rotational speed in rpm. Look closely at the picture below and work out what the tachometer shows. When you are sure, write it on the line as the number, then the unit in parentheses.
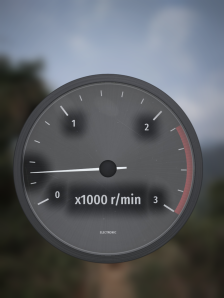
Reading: 300 (rpm)
